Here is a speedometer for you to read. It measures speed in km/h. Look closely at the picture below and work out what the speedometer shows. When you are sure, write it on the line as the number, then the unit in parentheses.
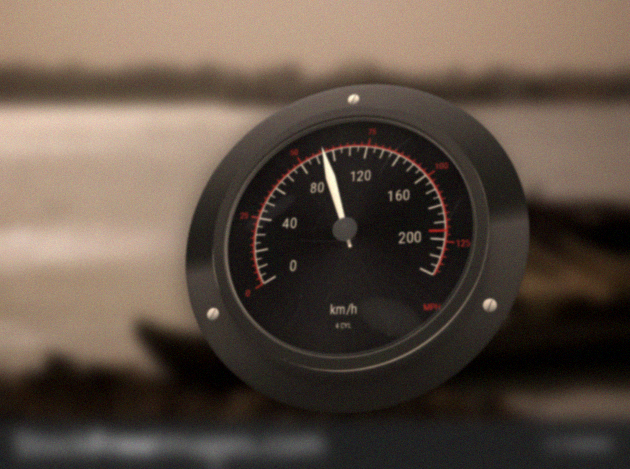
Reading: 95 (km/h)
